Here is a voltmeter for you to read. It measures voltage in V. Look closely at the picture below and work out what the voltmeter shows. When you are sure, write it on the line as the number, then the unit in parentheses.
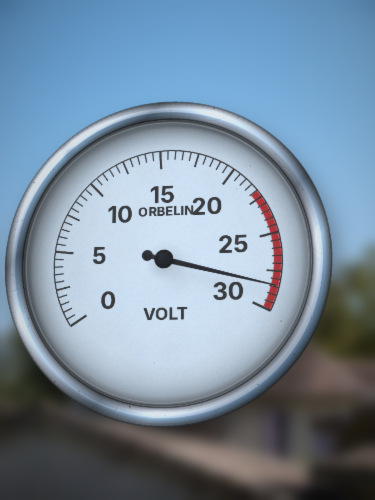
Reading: 28.5 (V)
